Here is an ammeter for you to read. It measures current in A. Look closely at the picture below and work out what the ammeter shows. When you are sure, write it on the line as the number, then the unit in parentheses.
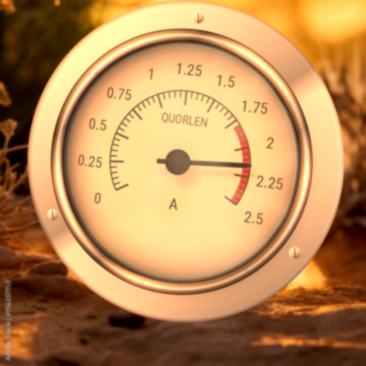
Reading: 2.15 (A)
